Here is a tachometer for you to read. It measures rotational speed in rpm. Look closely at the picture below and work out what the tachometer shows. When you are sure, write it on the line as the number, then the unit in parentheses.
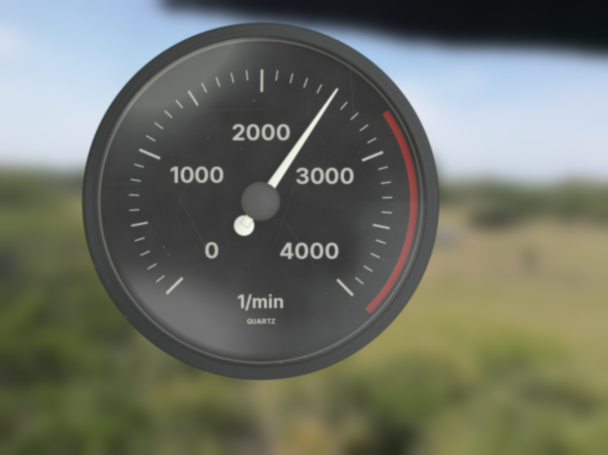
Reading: 2500 (rpm)
